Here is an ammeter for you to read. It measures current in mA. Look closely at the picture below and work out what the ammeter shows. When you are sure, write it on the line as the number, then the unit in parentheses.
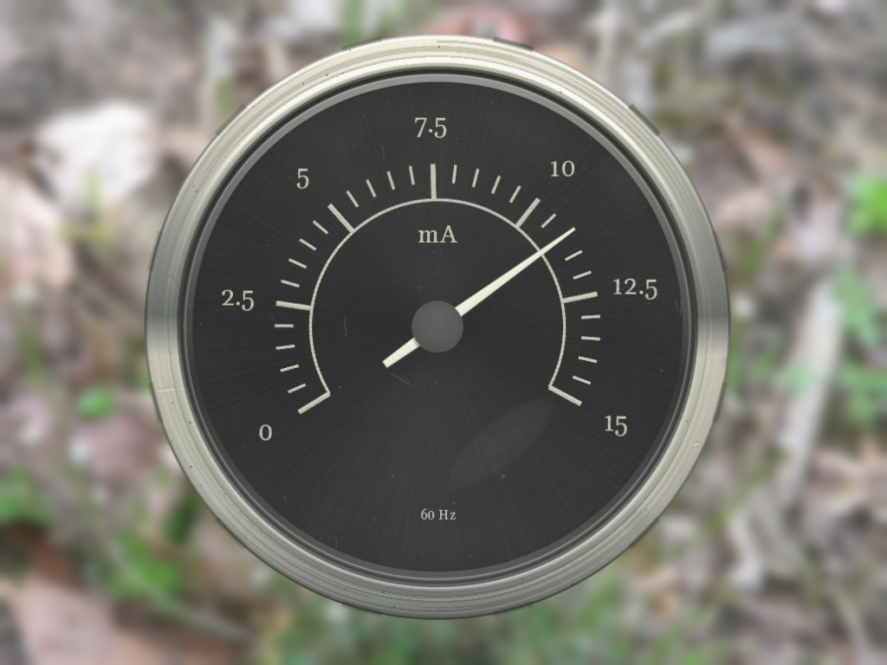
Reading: 11 (mA)
